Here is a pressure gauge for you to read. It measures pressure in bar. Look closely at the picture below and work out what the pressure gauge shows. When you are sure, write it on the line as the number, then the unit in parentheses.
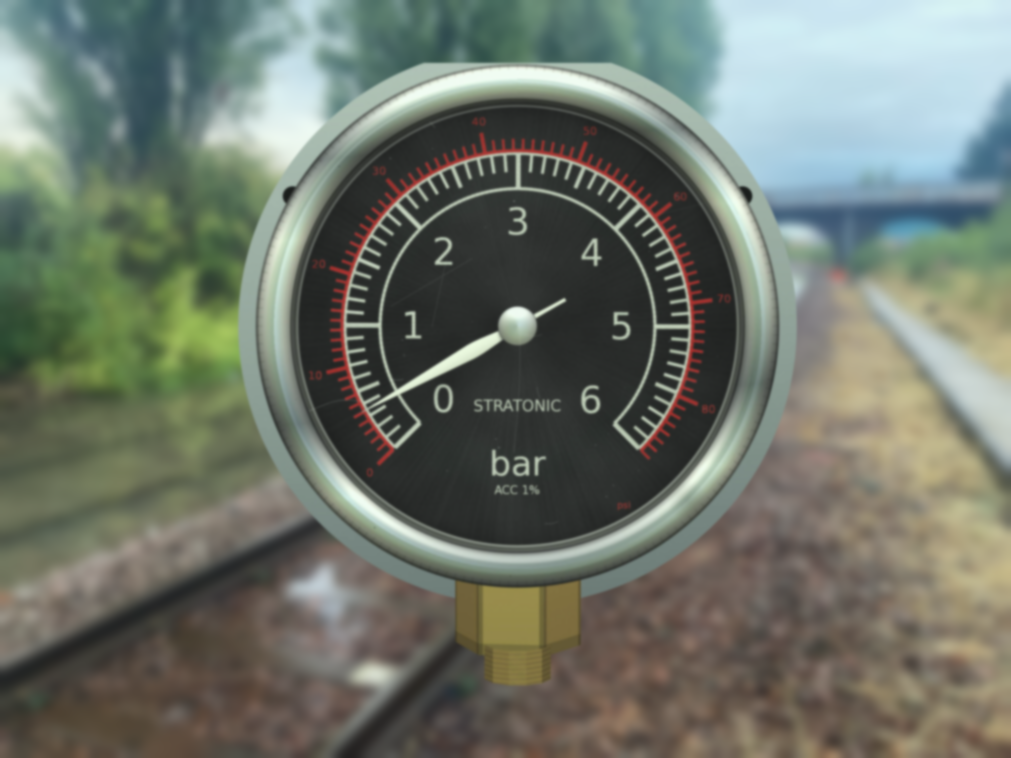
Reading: 0.35 (bar)
